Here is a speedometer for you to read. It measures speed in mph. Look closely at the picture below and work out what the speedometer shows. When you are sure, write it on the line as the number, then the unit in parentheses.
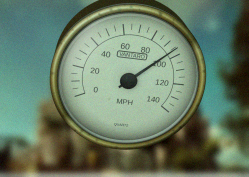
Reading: 95 (mph)
